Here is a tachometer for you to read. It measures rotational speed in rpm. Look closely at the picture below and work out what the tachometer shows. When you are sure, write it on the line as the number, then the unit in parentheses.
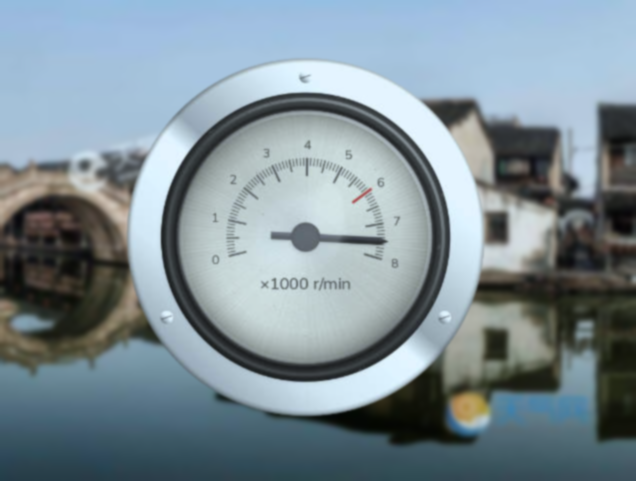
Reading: 7500 (rpm)
